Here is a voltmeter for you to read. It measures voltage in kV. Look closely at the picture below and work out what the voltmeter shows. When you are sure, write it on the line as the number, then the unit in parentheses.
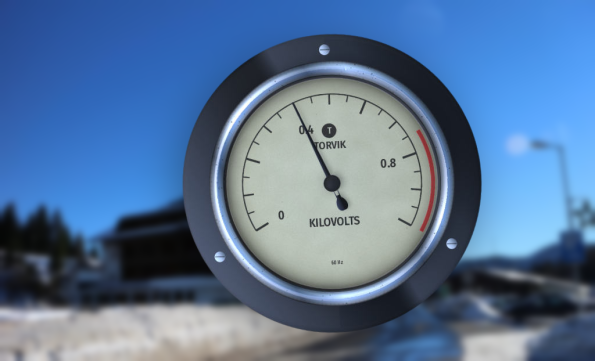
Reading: 0.4 (kV)
